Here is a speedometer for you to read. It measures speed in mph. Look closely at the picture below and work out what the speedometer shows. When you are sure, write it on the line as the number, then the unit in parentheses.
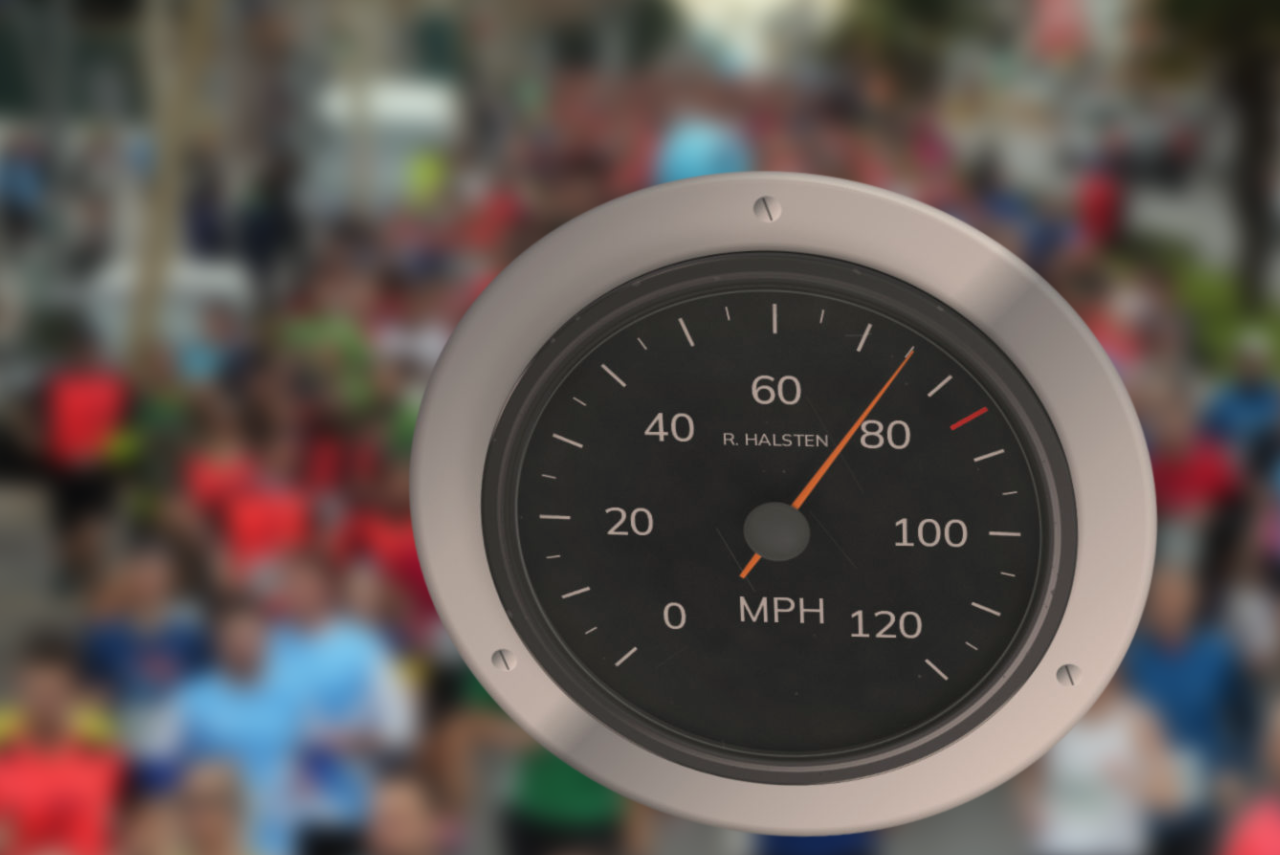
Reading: 75 (mph)
